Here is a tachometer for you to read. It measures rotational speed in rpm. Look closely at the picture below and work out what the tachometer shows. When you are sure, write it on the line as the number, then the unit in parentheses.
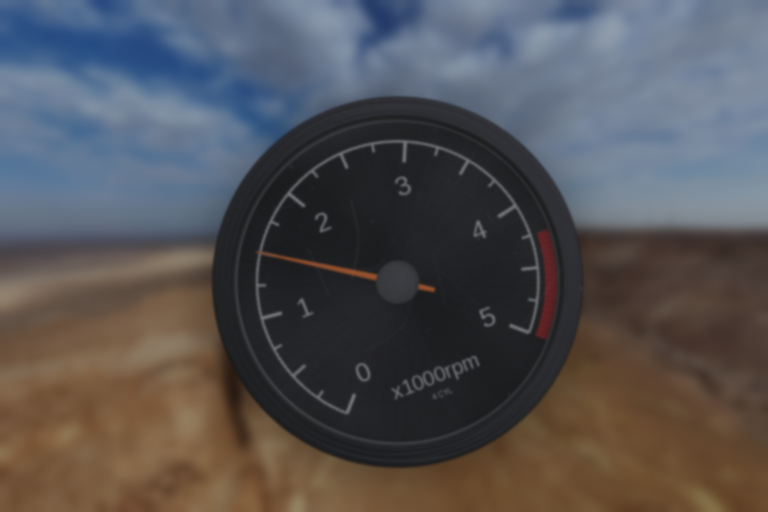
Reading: 1500 (rpm)
